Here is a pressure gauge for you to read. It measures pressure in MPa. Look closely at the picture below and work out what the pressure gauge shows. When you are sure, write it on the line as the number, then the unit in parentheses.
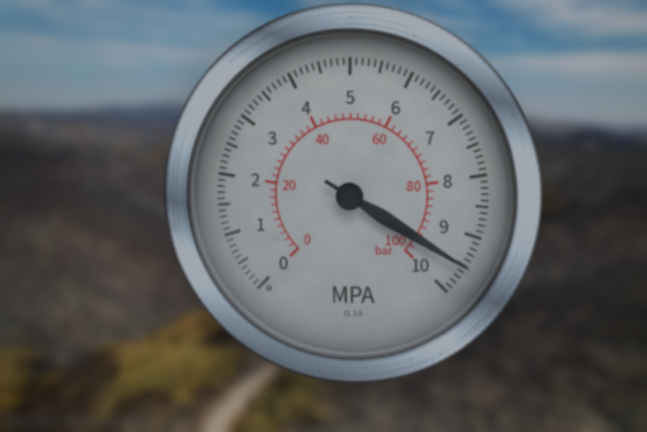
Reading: 9.5 (MPa)
